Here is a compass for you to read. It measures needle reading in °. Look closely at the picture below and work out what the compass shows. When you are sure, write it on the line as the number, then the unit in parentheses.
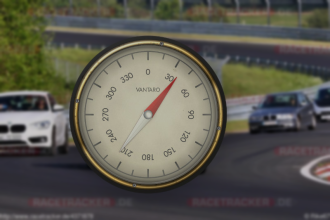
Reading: 37.5 (°)
